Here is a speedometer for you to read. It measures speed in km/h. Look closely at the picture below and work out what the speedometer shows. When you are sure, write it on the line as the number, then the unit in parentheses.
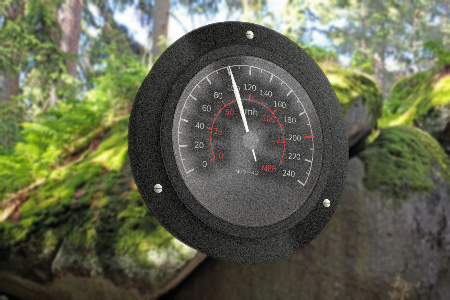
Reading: 100 (km/h)
